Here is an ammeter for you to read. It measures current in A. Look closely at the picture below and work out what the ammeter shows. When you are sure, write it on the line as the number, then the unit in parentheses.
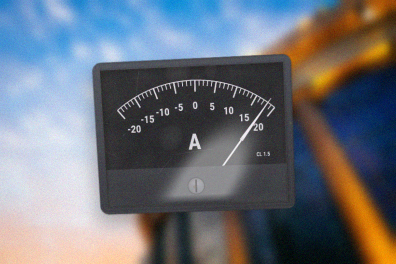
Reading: 18 (A)
